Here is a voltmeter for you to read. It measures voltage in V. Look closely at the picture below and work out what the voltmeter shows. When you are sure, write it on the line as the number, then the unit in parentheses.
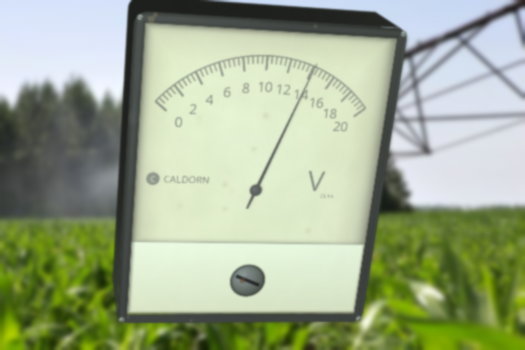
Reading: 14 (V)
